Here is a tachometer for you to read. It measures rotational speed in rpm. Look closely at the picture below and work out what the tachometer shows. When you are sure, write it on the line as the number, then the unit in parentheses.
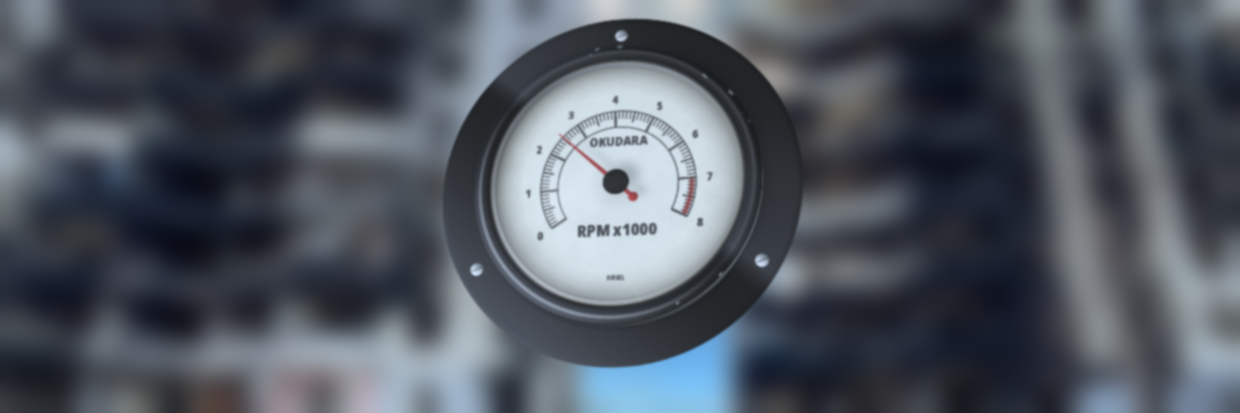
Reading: 2500 (rpm)
